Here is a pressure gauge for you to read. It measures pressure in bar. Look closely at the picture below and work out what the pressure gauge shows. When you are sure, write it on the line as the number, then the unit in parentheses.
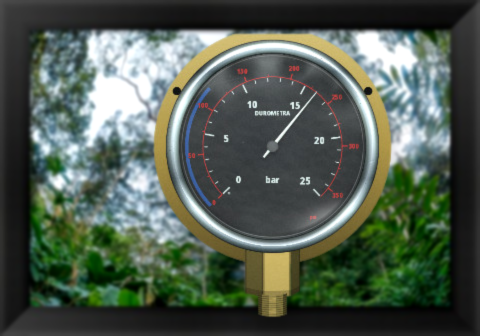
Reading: 16 (bar)
